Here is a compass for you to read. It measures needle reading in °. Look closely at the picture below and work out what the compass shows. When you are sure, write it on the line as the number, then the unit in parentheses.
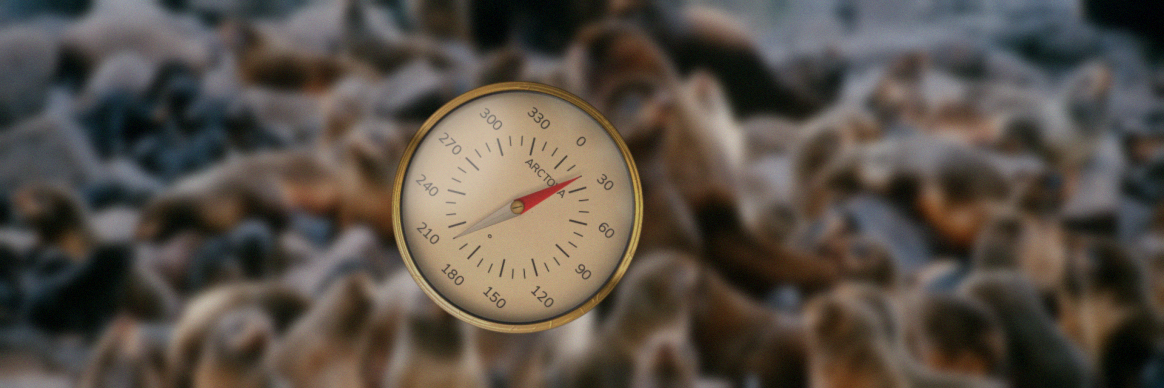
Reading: 20 (°)
